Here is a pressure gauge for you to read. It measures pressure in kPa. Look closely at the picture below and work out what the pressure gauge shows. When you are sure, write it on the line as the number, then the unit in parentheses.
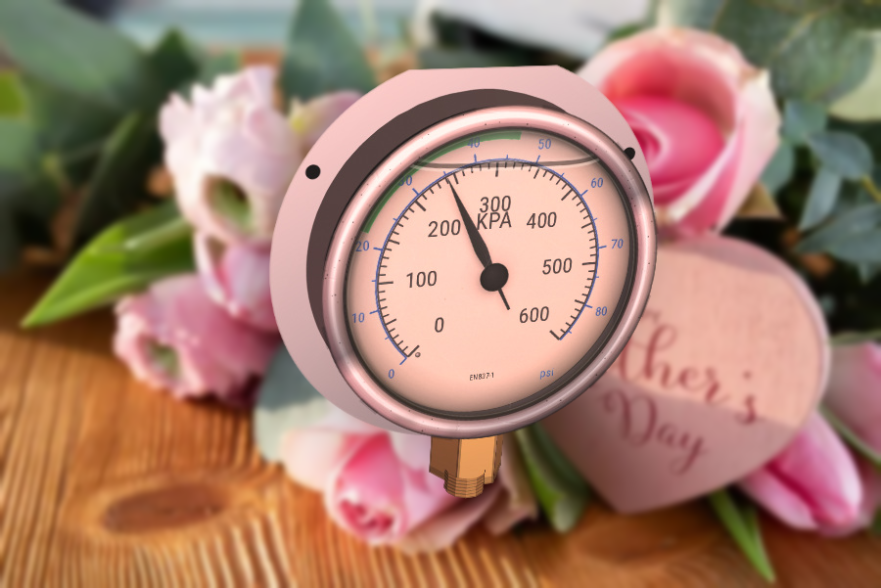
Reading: 240 (kPa)
